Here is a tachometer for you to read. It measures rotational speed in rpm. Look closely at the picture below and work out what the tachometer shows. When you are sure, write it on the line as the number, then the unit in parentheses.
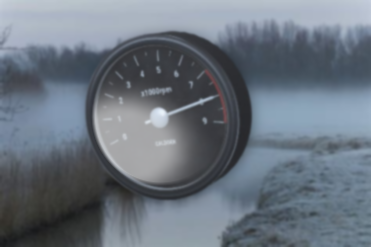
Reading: 8000 (rpm)
